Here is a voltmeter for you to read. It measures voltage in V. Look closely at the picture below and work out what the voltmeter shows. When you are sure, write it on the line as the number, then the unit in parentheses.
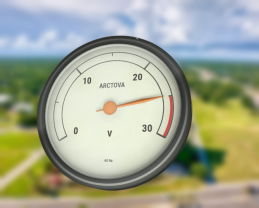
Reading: 25 (V)
